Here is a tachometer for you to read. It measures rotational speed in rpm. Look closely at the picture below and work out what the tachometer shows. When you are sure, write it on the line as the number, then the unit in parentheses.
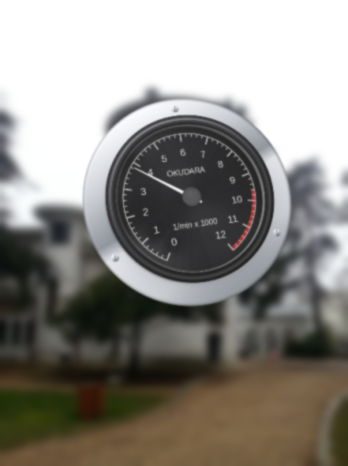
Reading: 3800 (rpm)
